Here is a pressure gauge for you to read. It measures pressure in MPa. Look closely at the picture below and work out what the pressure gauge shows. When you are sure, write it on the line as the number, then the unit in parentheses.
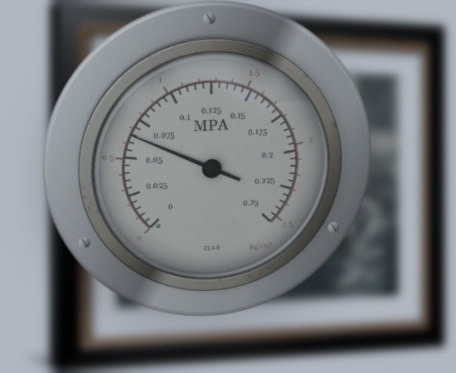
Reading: 0.065 (MPa)
